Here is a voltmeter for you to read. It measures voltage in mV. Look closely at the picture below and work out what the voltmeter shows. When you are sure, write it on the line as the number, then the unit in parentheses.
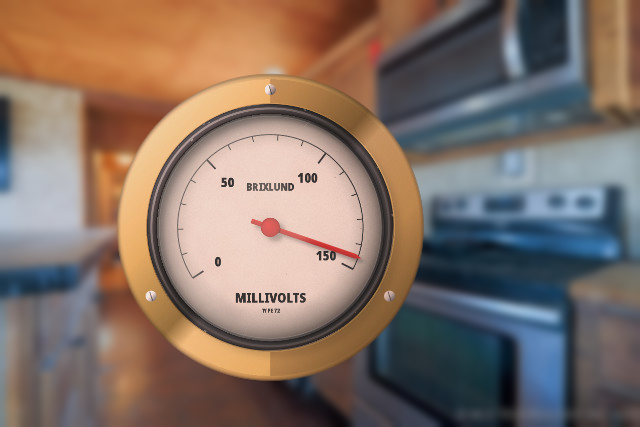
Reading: 145 (mV)
